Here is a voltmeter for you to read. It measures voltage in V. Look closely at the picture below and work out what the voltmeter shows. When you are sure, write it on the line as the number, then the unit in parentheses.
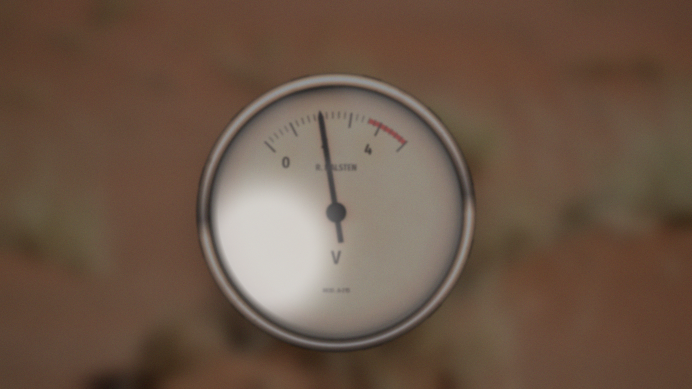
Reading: 2 (V)
